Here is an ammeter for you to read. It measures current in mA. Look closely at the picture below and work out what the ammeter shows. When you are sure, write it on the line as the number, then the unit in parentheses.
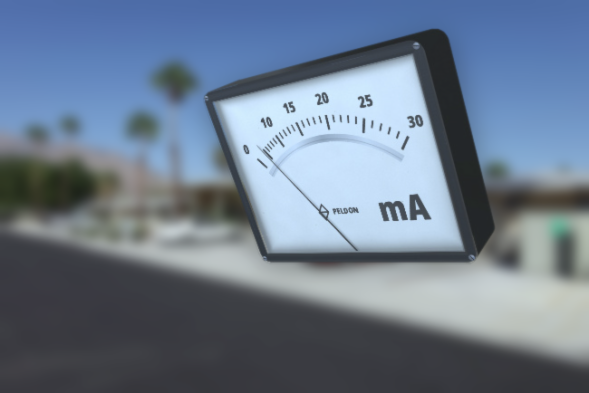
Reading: 5 (mA)
